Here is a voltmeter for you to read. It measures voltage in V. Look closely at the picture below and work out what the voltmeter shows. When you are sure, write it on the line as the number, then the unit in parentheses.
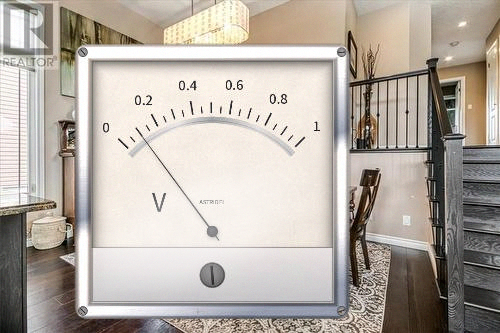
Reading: 0.1 (V)
